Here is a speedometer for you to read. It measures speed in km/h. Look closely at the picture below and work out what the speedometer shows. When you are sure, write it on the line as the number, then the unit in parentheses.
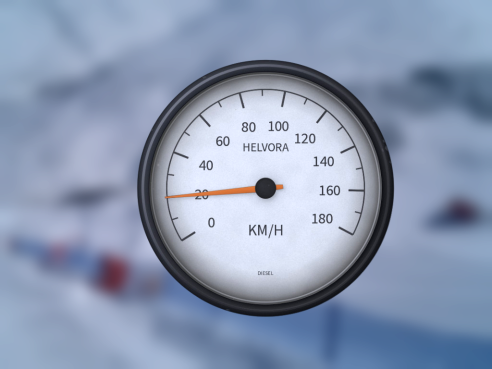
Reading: 20 (km/h)
